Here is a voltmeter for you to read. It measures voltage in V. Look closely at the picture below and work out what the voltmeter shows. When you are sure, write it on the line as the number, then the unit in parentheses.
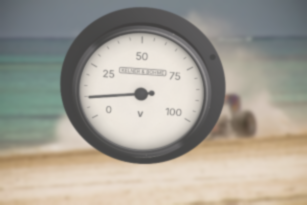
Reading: 10 (V)
